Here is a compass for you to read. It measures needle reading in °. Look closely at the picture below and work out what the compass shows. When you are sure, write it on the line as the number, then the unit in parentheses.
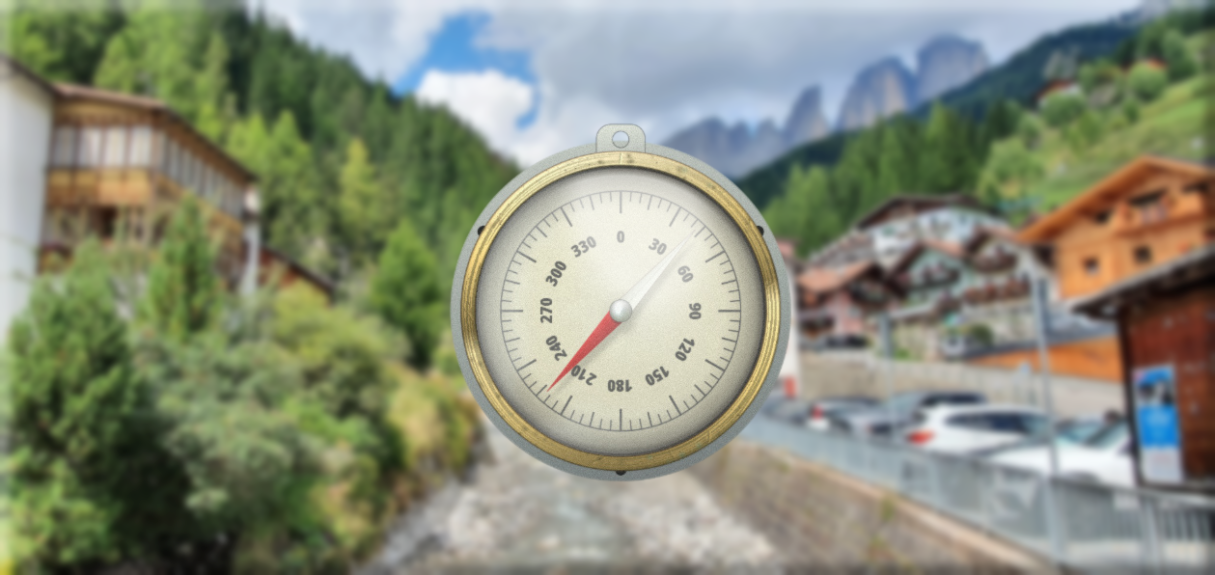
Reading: 222.5 (°)
